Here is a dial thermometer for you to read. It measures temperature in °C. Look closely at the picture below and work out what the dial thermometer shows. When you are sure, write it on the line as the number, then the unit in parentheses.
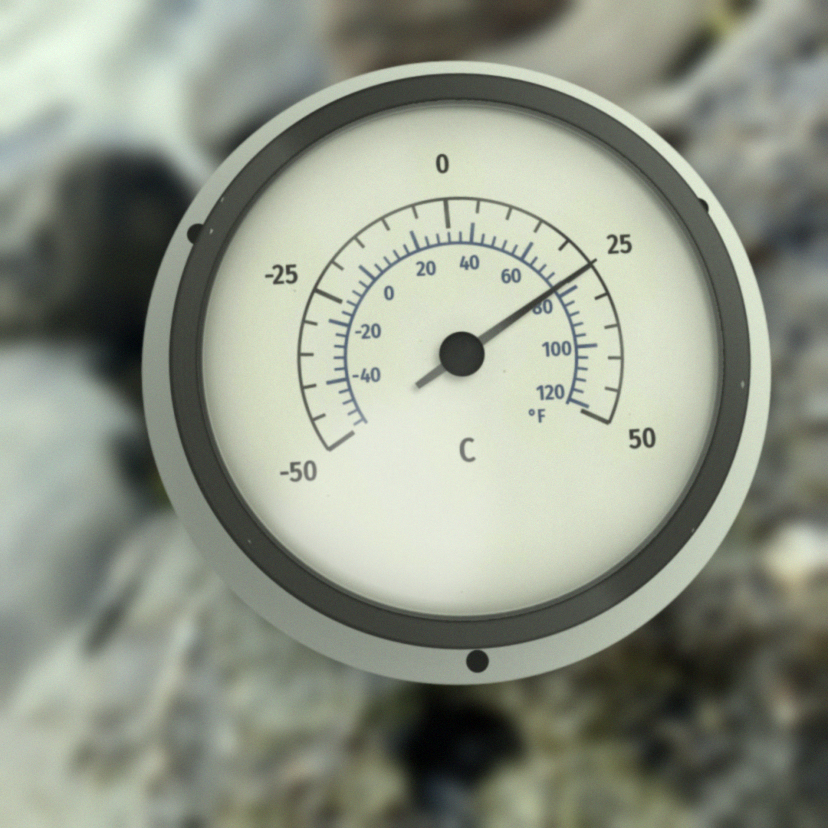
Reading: 25 (°C)
